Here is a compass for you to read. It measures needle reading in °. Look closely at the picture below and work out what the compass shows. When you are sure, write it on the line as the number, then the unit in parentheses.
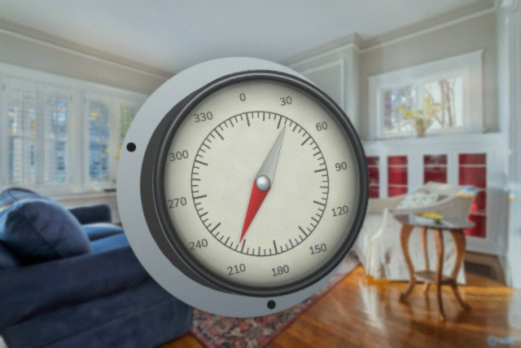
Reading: 215 (°)
